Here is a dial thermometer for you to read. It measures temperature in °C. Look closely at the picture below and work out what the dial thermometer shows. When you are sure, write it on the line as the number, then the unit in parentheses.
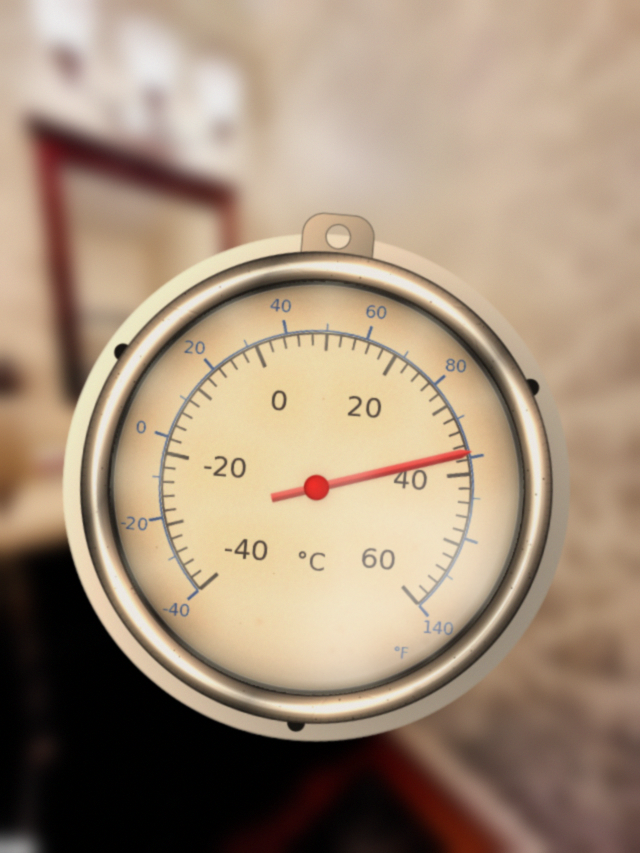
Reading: 37 (°C)
